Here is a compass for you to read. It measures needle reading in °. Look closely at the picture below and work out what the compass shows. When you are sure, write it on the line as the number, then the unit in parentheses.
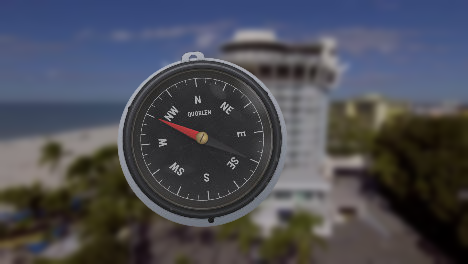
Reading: 300 (°)
